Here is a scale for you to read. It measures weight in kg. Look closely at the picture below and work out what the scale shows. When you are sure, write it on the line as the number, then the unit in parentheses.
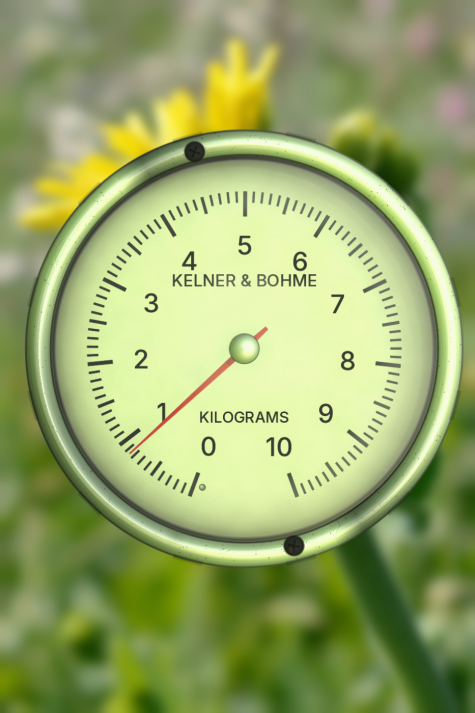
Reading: 0.85 (kg)
